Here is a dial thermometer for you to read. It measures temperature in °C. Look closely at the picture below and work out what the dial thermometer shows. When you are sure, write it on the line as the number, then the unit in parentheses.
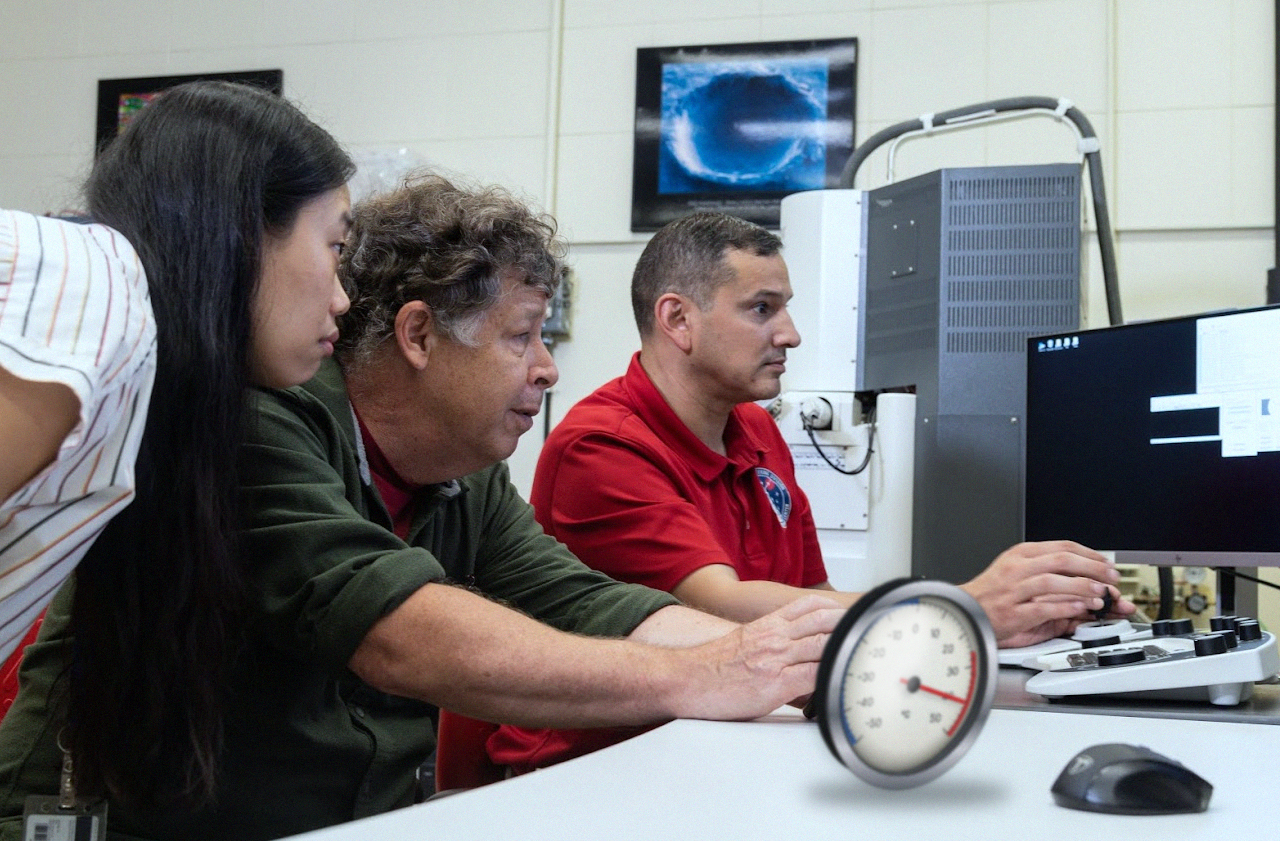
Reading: 40 (°C)
